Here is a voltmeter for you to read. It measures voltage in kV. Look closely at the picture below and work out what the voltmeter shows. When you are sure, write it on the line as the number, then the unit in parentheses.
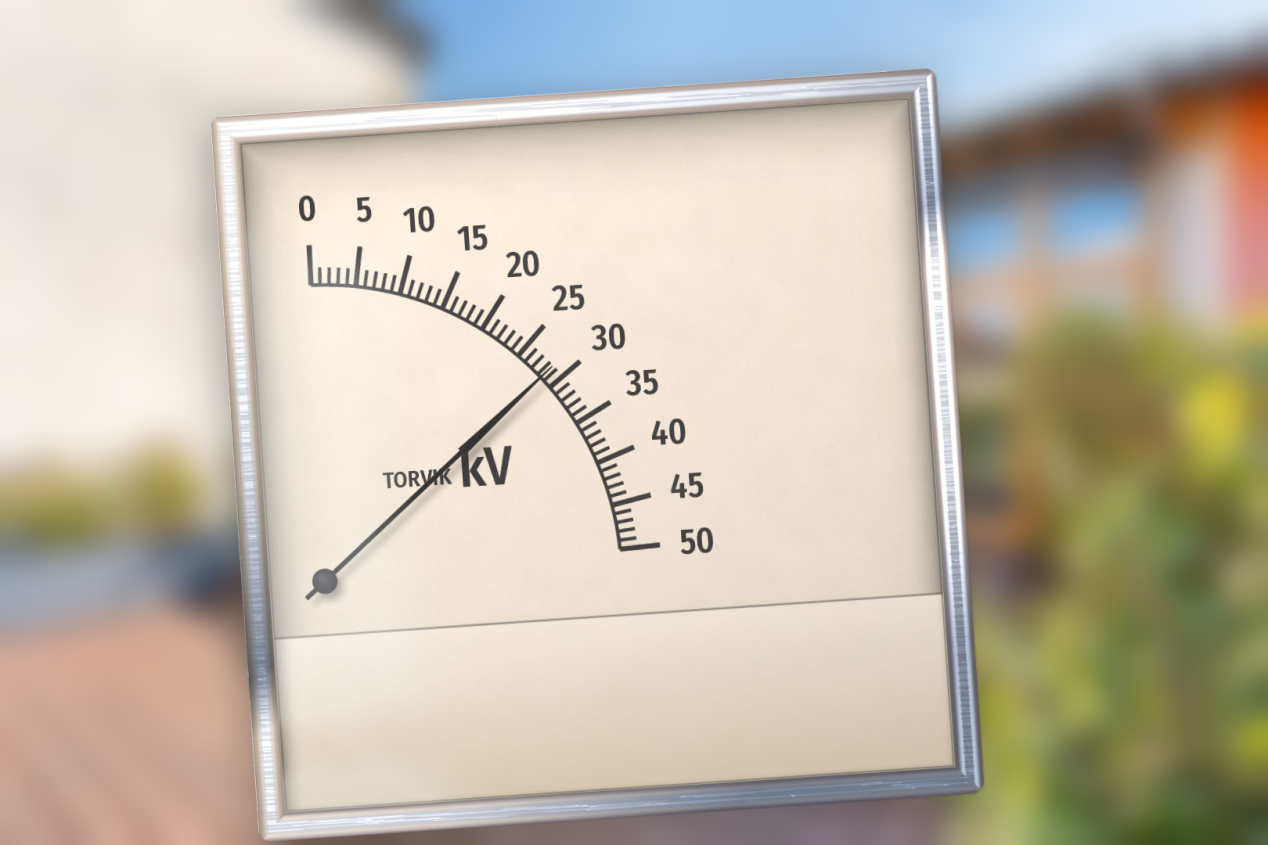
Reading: 28.5 (kV)
